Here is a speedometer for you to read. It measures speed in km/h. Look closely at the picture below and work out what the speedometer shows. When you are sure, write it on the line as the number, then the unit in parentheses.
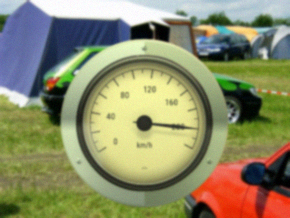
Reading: 200 (km/h)
